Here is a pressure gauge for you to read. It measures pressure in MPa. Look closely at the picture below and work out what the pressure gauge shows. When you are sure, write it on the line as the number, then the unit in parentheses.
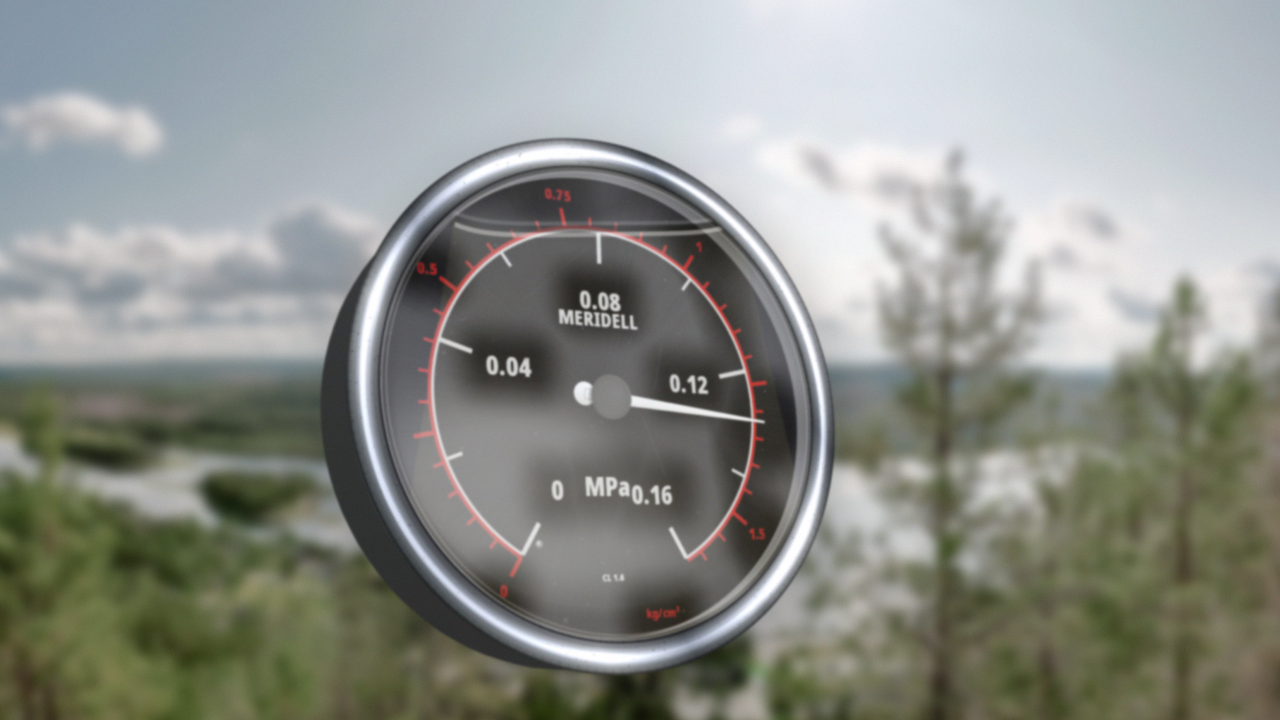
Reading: 0.13 (MPa)
